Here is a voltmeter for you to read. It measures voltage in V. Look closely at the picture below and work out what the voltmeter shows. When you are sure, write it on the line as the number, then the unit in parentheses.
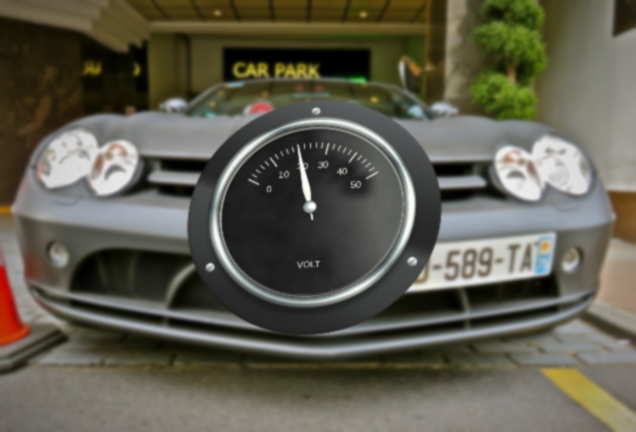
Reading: 20 (V)
